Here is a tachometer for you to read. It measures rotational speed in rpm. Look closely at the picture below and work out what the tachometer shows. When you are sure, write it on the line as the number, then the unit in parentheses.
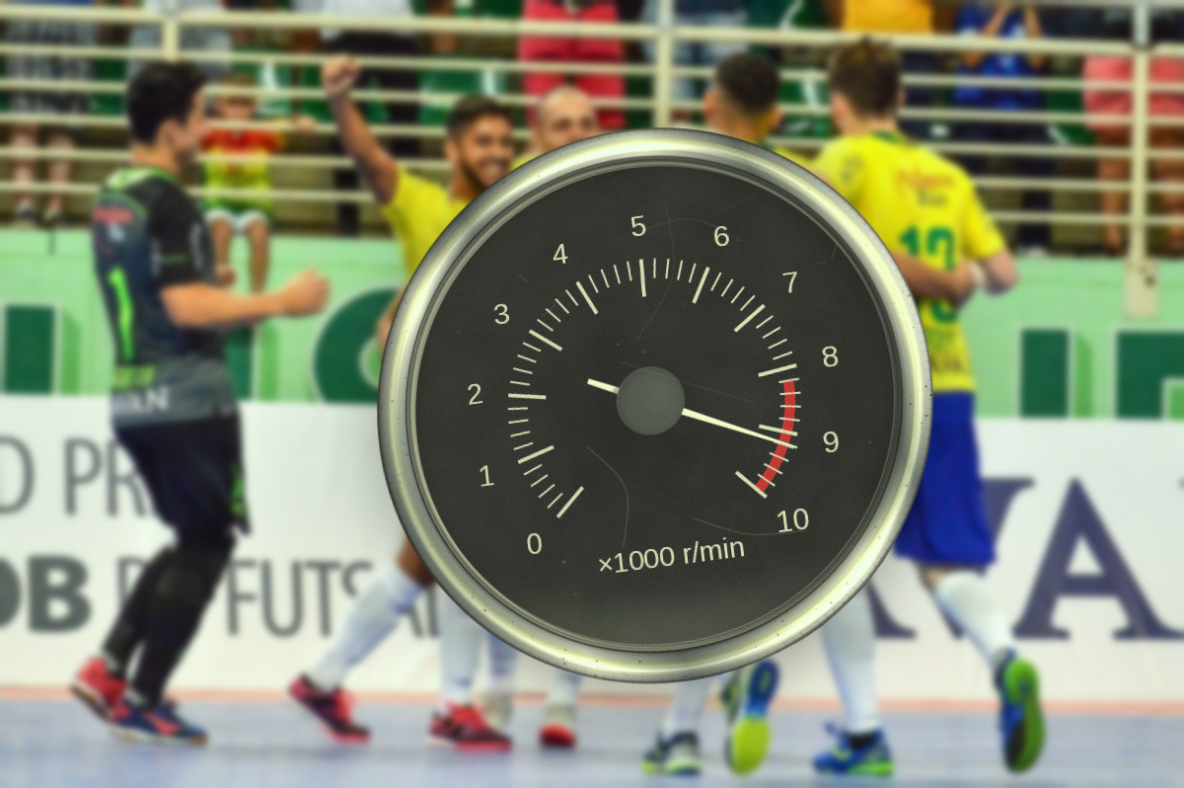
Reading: 9200 (rpm)
